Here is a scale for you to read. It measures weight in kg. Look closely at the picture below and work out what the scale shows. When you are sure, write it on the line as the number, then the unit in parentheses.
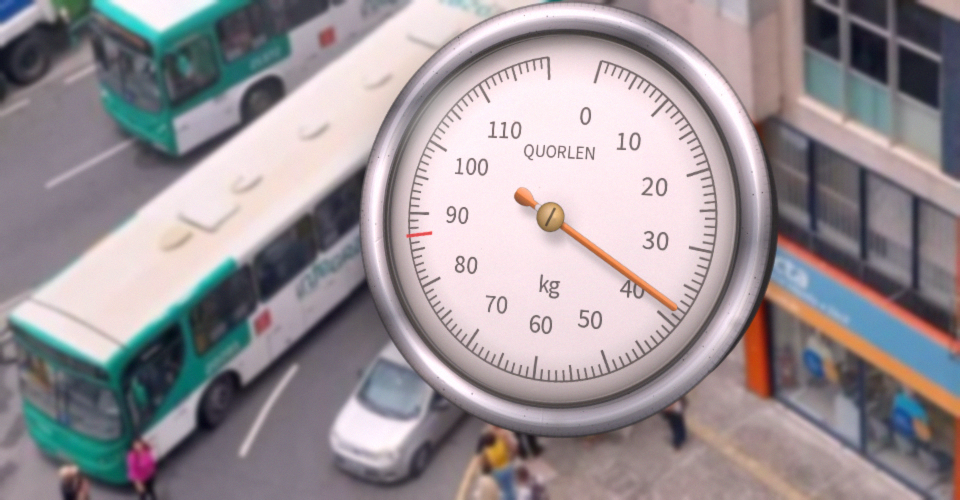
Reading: 38 (kg)
